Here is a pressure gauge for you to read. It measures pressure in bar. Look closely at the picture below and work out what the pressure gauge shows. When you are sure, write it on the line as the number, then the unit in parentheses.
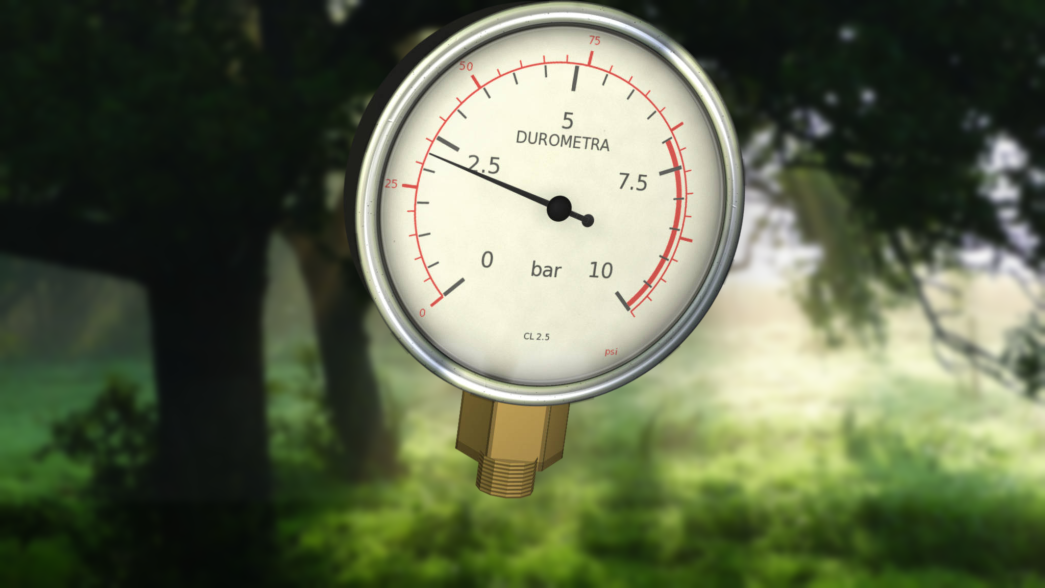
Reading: 2.25 (bar)
